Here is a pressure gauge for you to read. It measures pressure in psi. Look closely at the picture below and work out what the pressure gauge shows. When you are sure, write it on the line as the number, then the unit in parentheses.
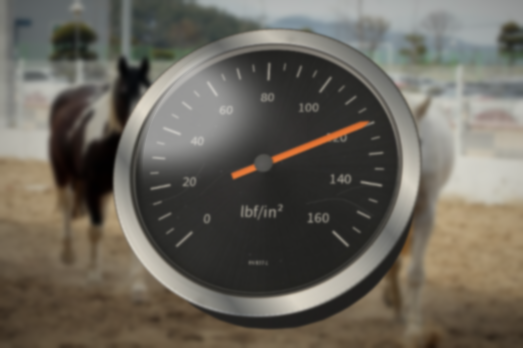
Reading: 120 (psi)
